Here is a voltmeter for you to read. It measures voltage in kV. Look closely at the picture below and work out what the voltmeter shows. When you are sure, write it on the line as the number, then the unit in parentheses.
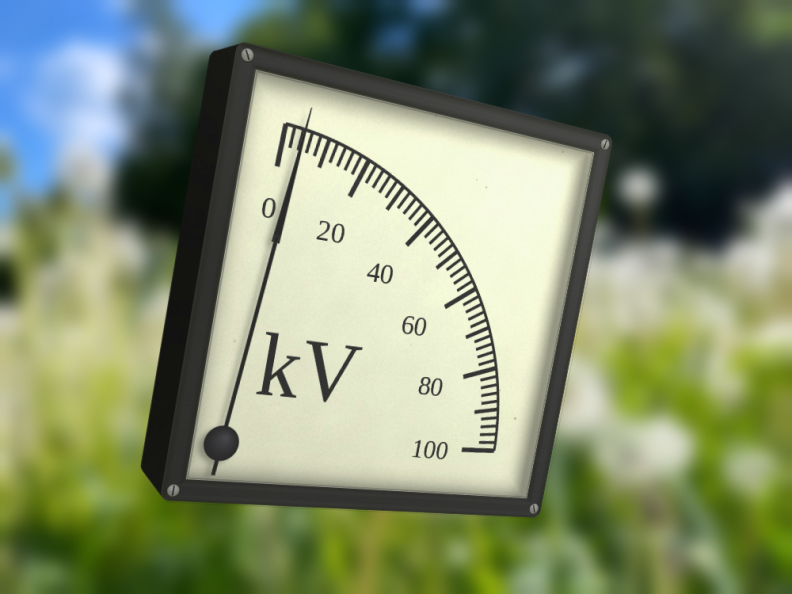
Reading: 4 (kV)
